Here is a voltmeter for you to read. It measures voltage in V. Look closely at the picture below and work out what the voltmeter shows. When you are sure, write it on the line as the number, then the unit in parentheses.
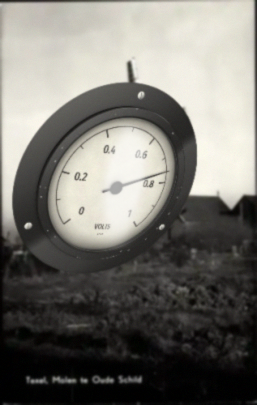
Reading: 0.75 (V)
